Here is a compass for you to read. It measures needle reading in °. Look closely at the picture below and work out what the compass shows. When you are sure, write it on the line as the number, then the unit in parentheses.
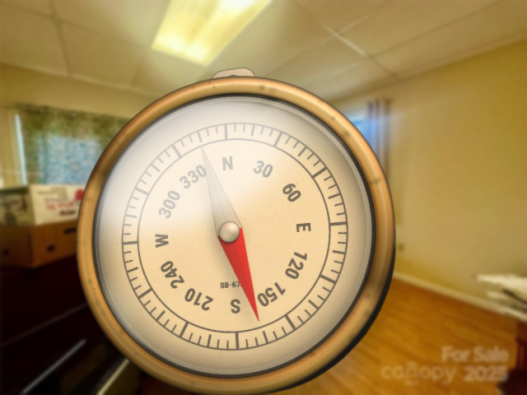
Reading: 165 (°)
